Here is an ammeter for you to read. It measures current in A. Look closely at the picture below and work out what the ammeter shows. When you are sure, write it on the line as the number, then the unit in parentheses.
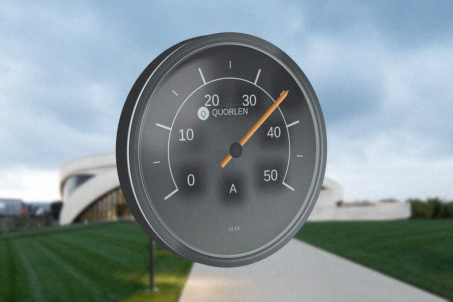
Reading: 35 (A)
